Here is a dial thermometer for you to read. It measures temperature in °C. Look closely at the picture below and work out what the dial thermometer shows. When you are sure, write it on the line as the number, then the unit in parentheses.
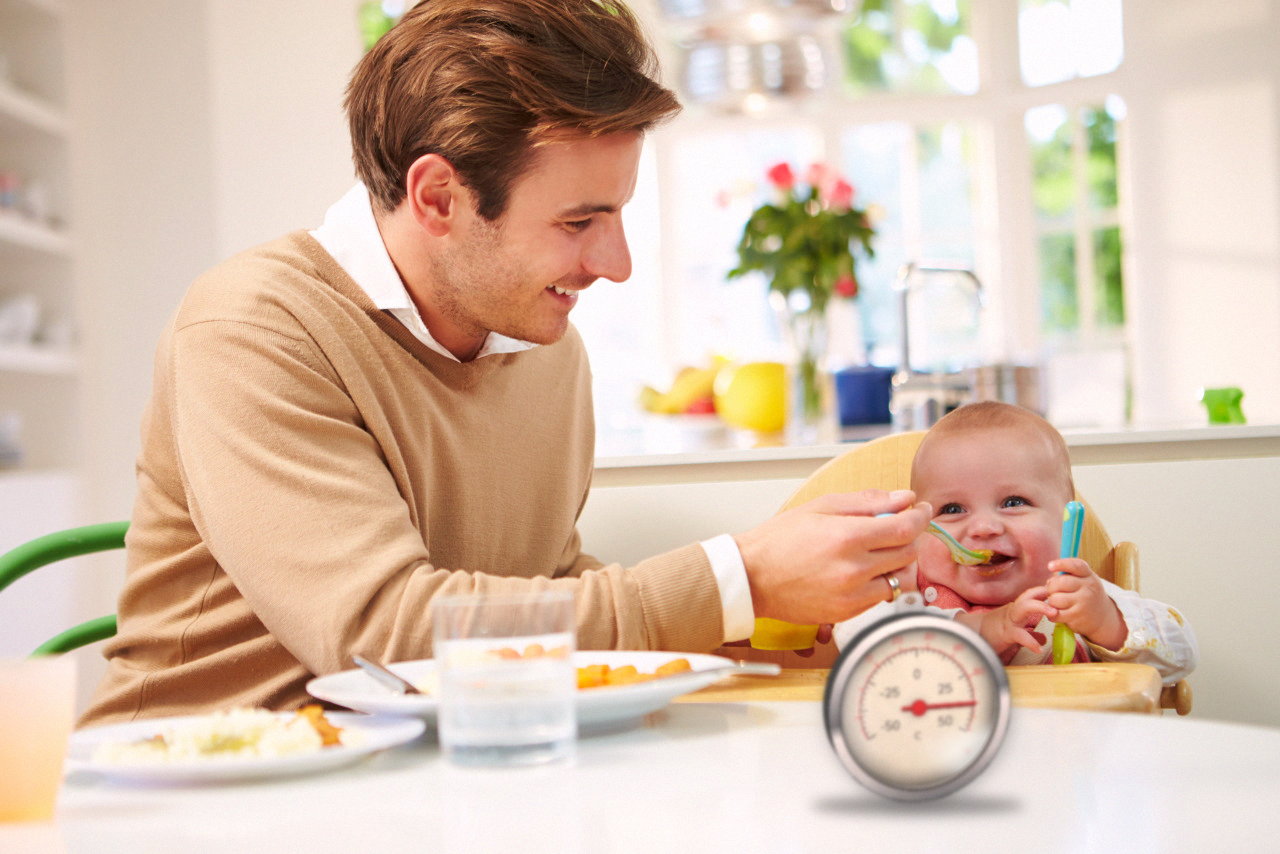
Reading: 37.5 (°C)
